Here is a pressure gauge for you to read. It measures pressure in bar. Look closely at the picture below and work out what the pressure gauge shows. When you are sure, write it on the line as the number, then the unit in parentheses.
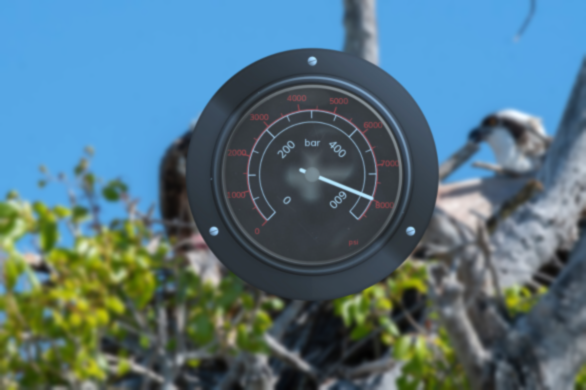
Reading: 550 (bar)
